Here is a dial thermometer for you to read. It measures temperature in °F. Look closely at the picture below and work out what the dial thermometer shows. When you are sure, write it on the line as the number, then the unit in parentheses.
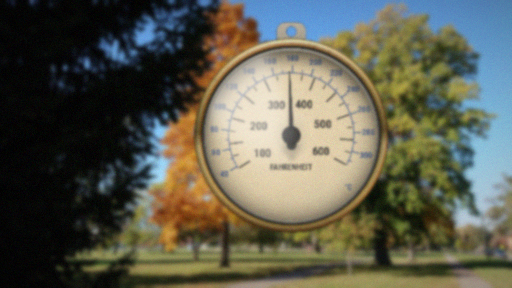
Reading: 350 (°F)
